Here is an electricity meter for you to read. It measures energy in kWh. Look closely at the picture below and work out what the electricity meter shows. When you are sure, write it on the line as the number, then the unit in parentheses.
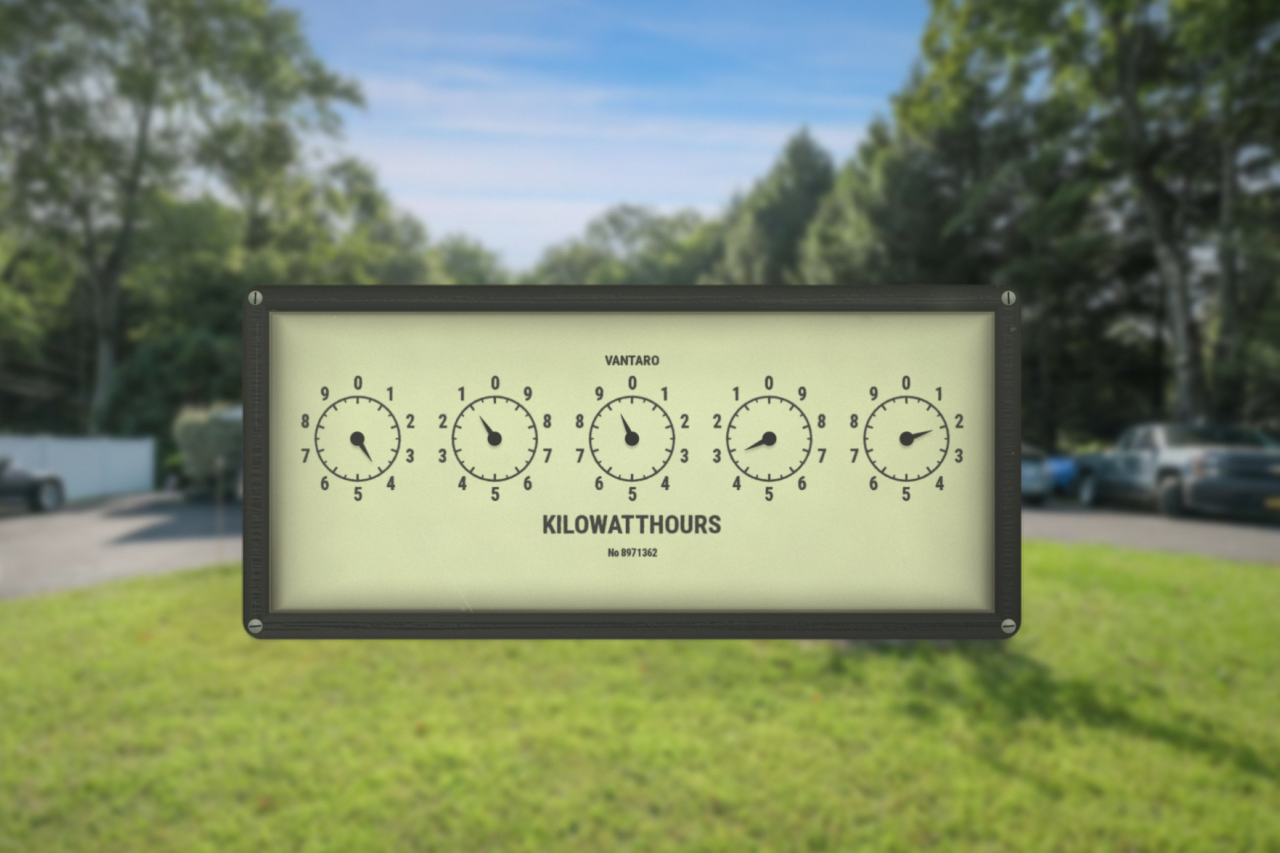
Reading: 40932 (kWh)
